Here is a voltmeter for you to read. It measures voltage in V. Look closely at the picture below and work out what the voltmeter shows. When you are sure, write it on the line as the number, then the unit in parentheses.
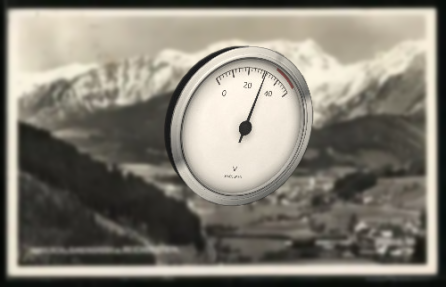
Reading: 30 (V)
